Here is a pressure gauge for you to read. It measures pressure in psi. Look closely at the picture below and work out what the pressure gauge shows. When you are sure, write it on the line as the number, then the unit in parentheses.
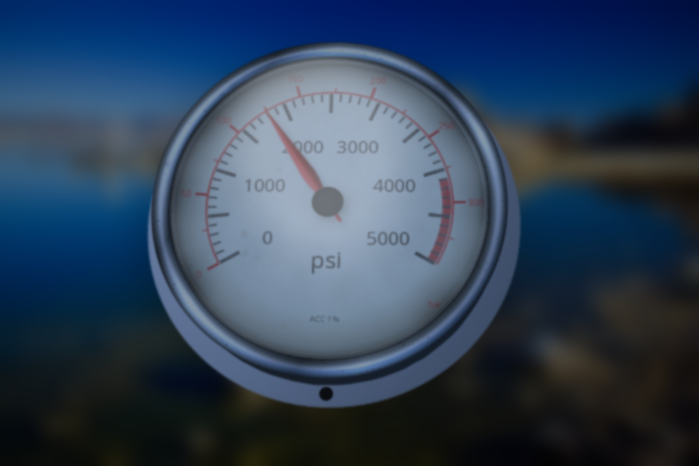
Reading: 1800 (psi)
